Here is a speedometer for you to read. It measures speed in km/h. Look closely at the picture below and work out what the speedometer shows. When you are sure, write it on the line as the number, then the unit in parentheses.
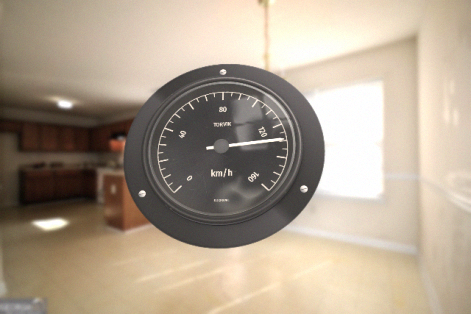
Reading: 130 (km/h)
